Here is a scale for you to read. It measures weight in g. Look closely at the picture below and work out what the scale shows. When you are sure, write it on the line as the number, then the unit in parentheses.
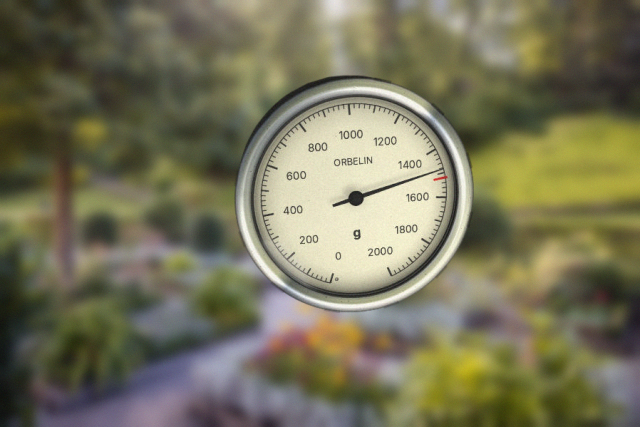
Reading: 1480 (g)
